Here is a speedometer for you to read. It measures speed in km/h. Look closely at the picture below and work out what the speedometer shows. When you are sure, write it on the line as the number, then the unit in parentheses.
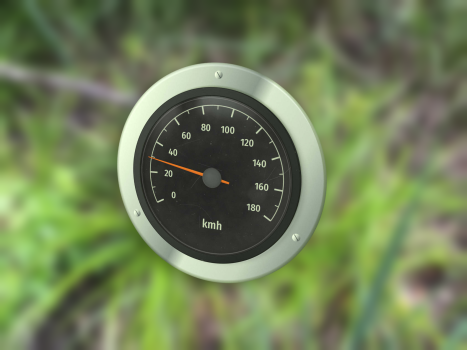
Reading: 30 (km/h)
